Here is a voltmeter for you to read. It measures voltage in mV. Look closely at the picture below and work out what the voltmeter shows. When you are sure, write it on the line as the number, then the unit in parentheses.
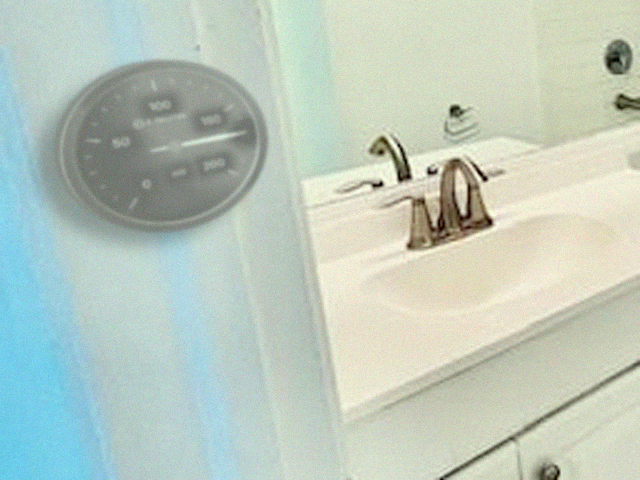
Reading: 170 (mV)
